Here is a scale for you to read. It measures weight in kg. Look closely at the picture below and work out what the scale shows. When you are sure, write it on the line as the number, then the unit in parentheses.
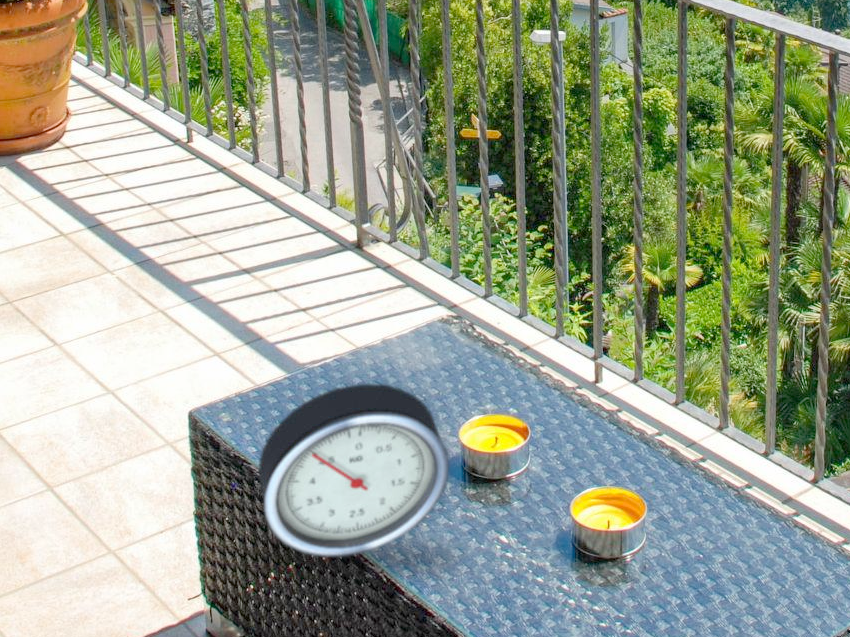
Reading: 4.5 (kg)
